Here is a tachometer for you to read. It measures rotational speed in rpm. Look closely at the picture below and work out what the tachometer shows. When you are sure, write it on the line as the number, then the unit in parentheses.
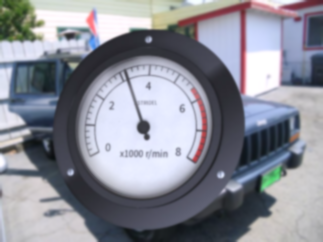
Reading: 3200 (rpm)
